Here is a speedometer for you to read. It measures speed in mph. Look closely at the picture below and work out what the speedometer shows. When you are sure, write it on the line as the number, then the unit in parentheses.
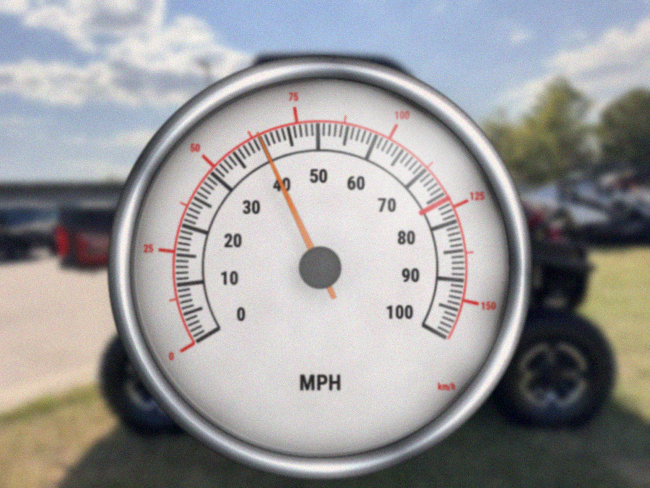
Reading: 40 (mph)
